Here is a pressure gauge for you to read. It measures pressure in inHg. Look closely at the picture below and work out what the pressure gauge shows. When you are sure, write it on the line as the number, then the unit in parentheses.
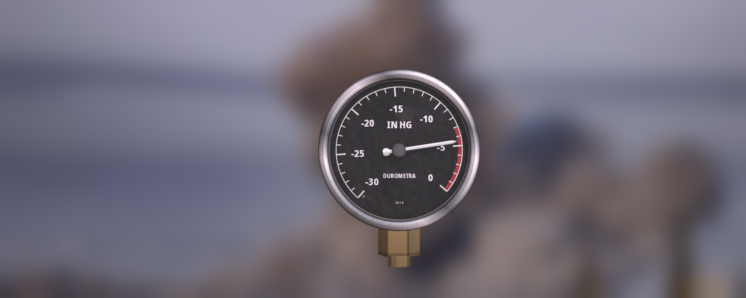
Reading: -5.5 (inHg)
